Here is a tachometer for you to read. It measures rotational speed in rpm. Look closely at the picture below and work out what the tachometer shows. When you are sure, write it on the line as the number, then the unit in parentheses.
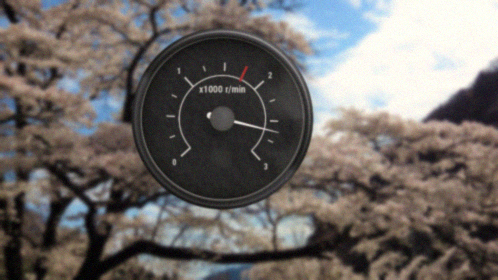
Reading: 2625 (rpm)
